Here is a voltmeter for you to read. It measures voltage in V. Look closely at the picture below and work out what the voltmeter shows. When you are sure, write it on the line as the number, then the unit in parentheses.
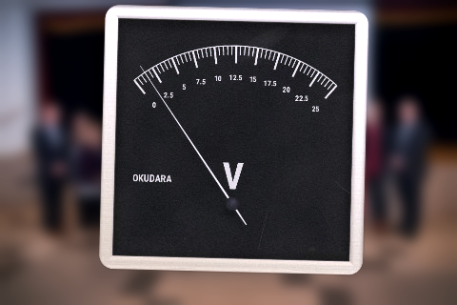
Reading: 1.5 (V)
